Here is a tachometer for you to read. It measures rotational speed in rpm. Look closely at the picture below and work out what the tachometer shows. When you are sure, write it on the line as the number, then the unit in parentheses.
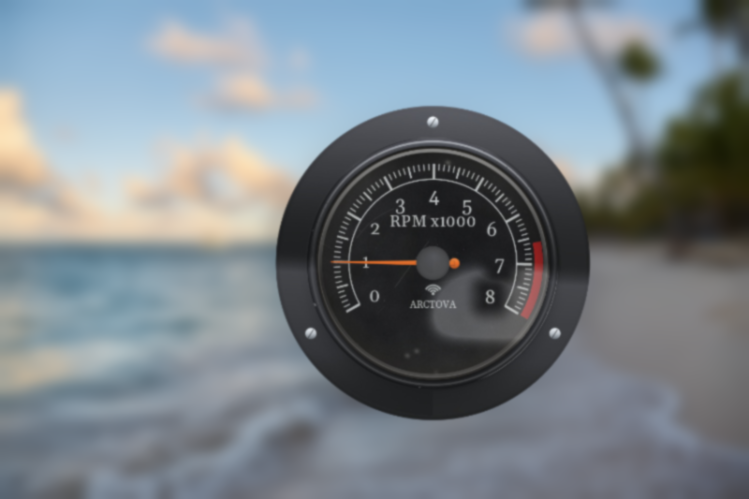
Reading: 1000 (rpm)
